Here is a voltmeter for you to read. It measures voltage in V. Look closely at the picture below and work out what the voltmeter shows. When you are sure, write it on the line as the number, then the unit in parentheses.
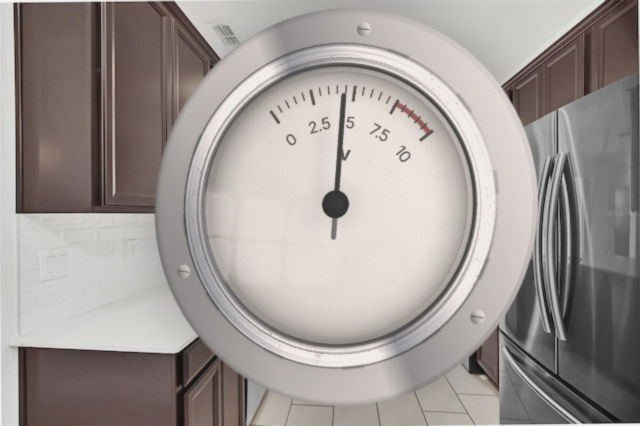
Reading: 4.5 (V)
